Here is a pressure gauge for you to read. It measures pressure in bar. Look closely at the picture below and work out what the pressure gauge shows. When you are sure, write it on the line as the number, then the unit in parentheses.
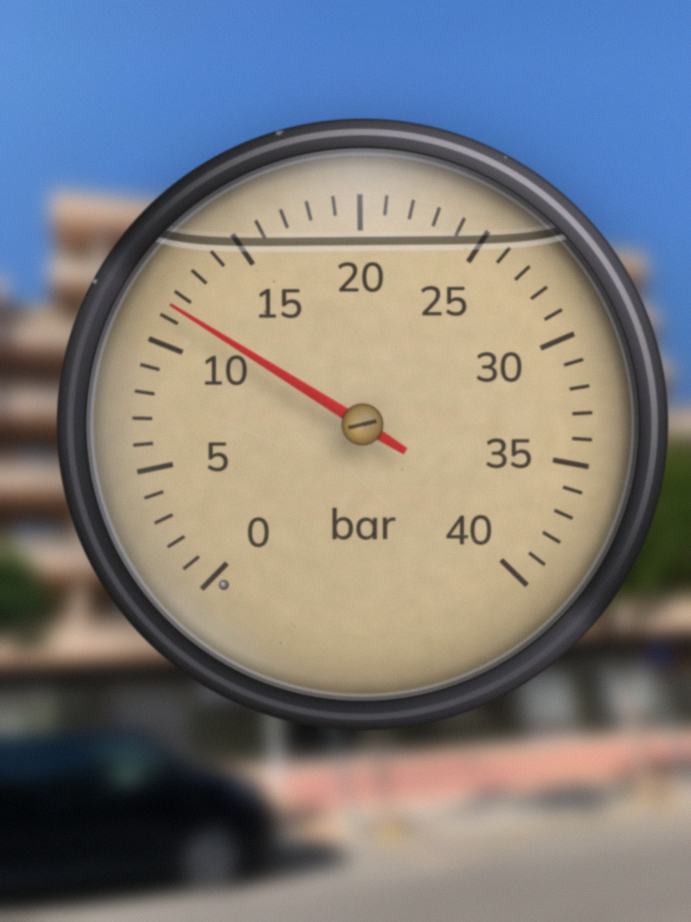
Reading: 11.5 (bar)
